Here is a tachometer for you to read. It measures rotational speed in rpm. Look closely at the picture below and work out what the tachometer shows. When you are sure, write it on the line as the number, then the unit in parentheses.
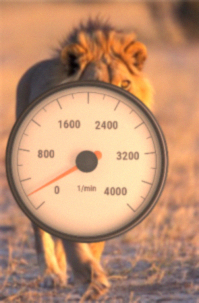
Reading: 200 (rpm)
